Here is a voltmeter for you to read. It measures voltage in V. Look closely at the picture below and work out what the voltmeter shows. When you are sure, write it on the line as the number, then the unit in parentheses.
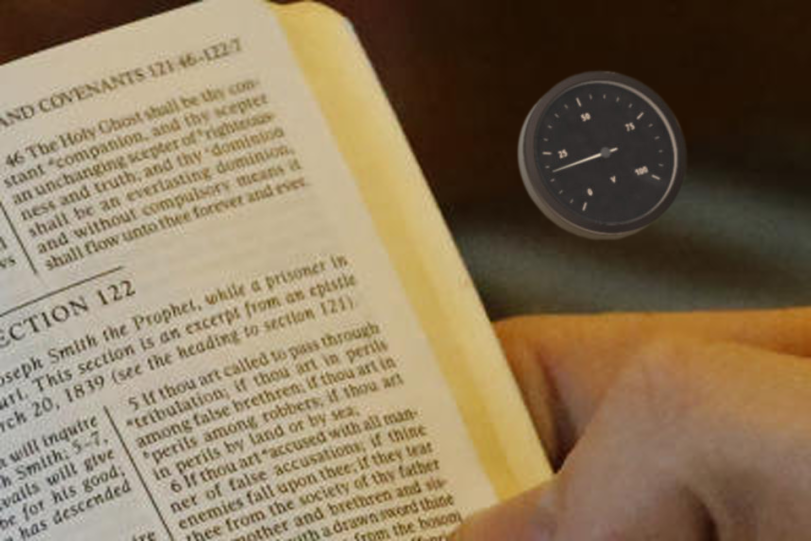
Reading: 17.5 (V)
